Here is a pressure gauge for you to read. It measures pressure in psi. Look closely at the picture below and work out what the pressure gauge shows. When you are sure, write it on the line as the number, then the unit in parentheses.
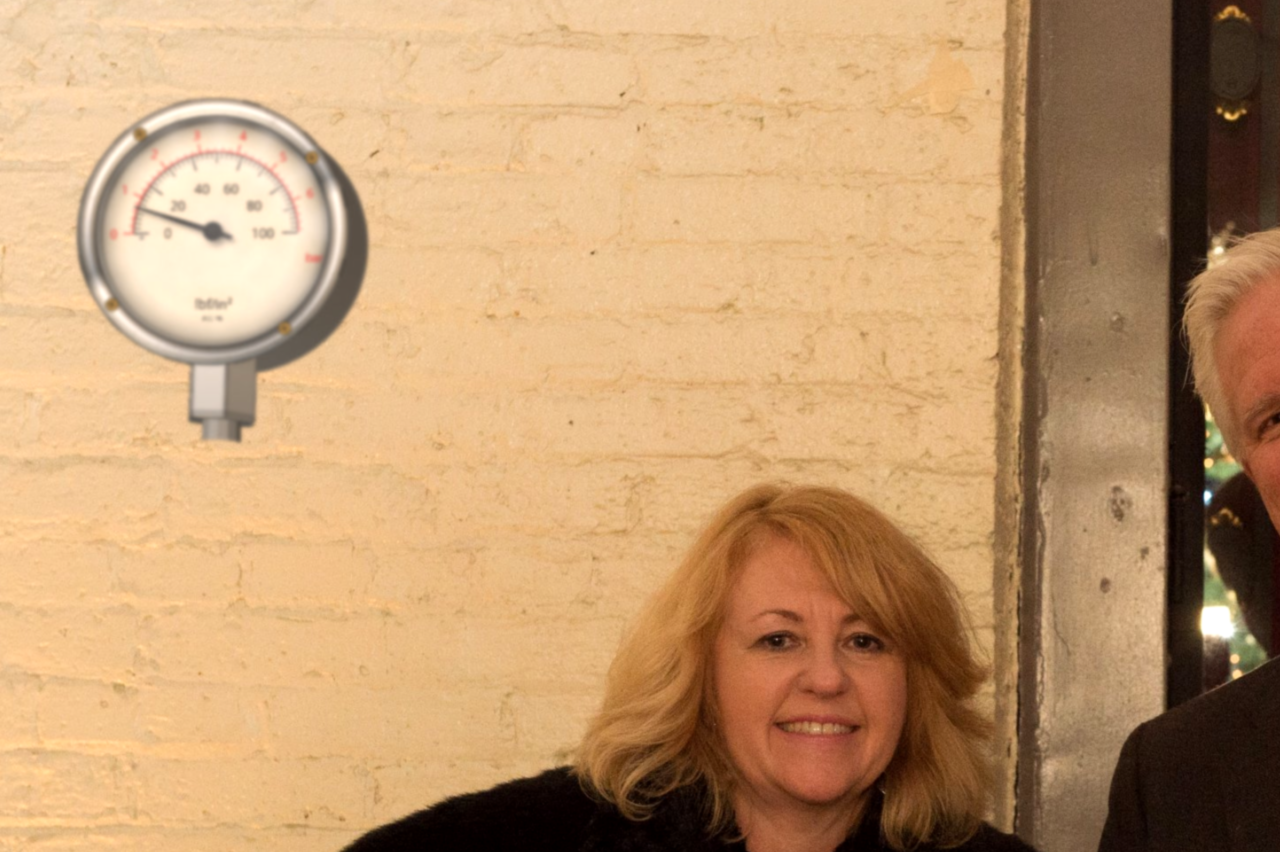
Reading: 10 (psi)
